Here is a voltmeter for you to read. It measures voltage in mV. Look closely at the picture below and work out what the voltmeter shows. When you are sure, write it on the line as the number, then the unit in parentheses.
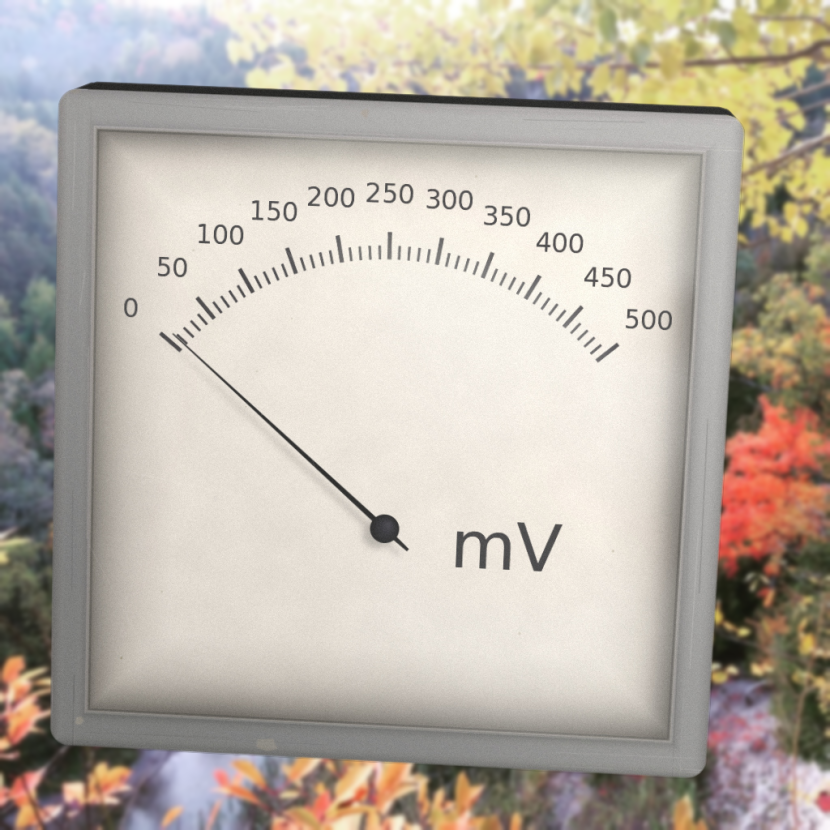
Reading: 10 (mV)
